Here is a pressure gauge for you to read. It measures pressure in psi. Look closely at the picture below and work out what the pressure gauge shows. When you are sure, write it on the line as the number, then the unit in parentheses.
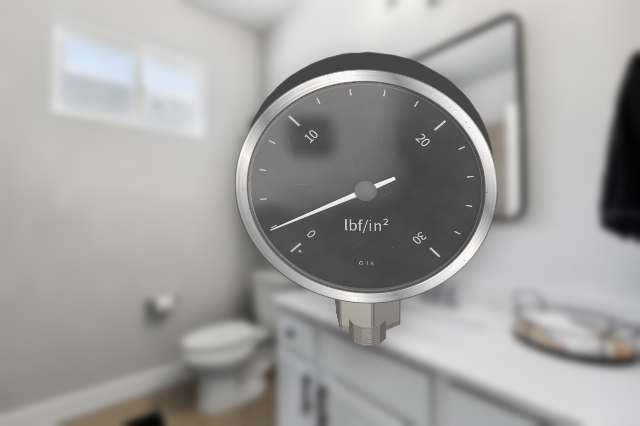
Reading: 2 (psi)
